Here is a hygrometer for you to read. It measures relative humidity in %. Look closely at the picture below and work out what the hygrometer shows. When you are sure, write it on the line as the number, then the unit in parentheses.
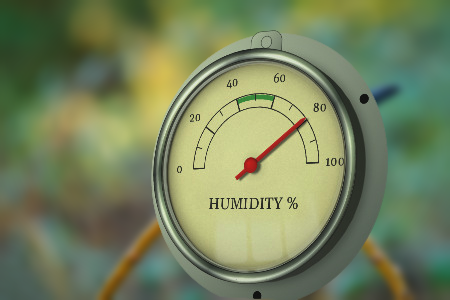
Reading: 80 (%)
